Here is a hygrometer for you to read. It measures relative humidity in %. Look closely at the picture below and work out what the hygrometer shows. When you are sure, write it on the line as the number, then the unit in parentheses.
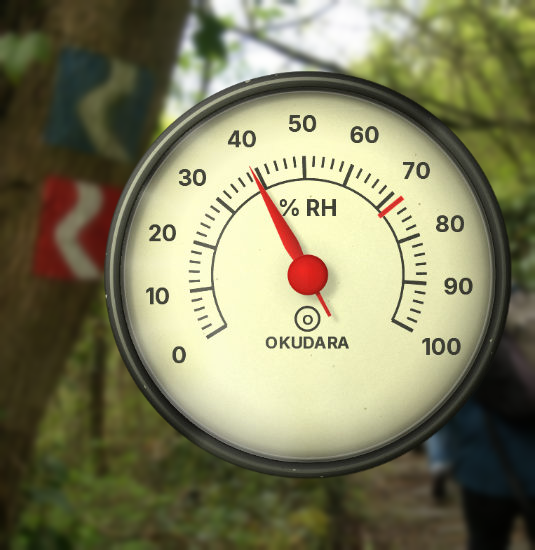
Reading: 39 (%)
